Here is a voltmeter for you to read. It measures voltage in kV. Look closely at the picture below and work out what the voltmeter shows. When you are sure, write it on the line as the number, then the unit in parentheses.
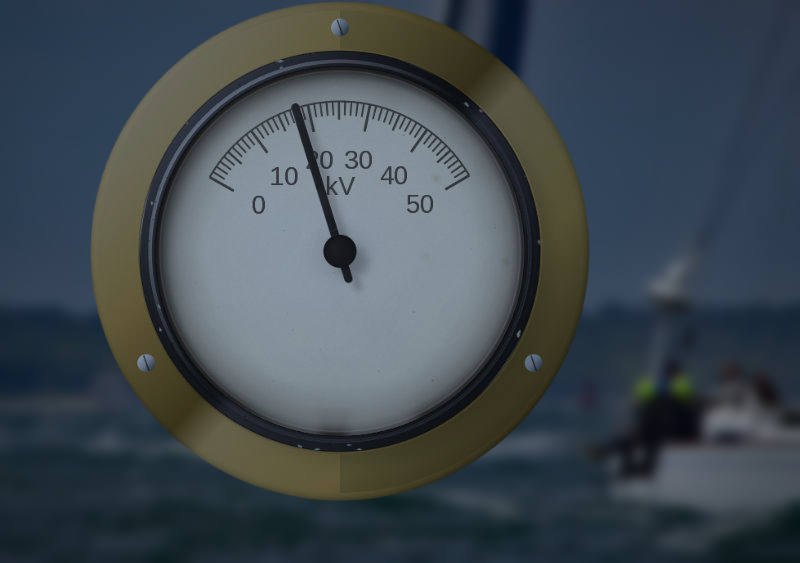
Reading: 18 (kV)
